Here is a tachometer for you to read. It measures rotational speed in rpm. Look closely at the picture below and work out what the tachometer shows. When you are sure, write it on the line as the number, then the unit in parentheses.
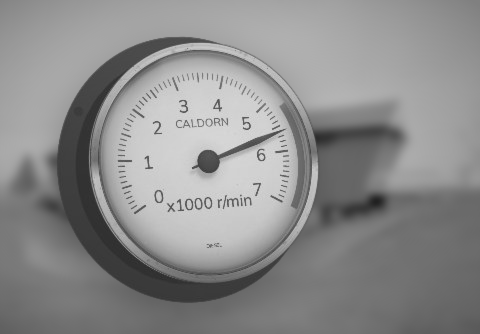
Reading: 5600 (rpm)
